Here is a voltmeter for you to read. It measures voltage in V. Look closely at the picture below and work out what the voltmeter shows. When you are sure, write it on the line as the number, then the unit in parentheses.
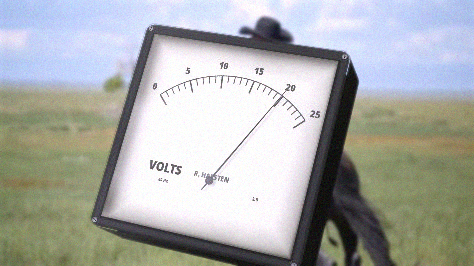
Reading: 20 (V)
